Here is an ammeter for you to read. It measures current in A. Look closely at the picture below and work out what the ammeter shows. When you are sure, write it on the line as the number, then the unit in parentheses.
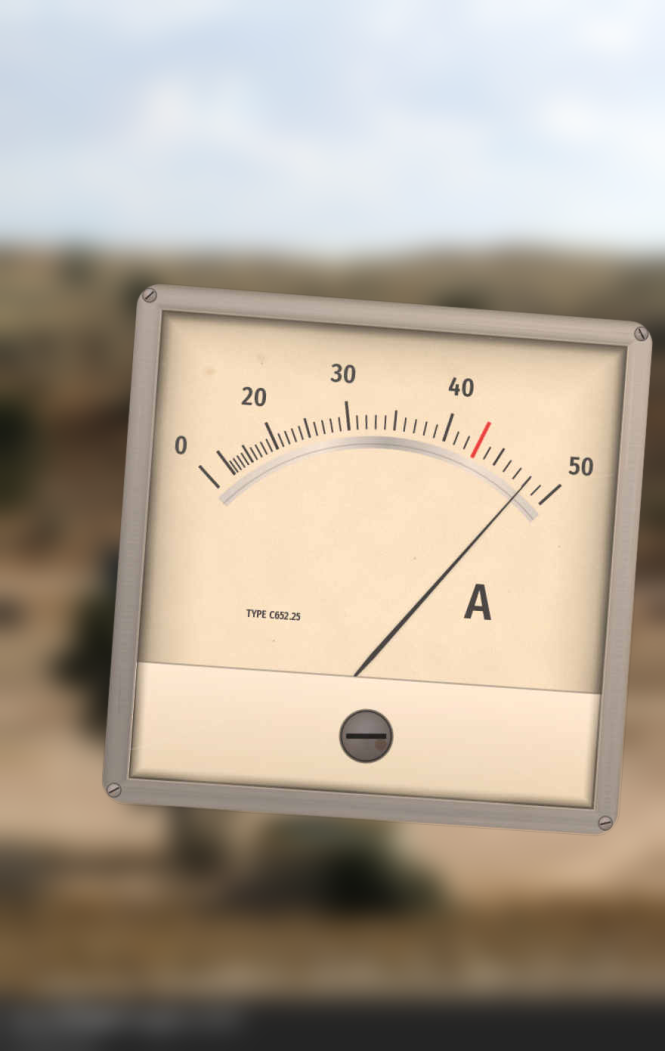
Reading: 48 (A)
